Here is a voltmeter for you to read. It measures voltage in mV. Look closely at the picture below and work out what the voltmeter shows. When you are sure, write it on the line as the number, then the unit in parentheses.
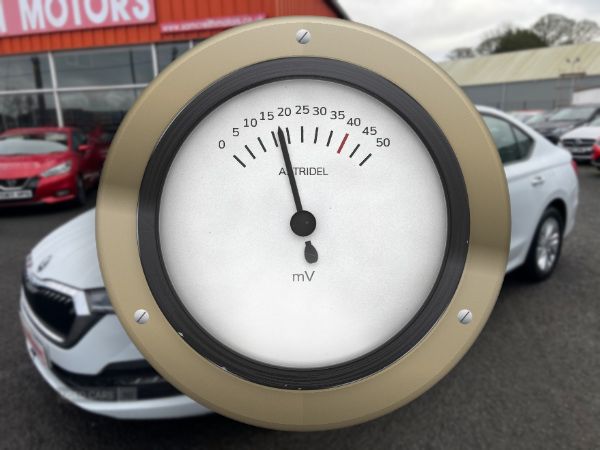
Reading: 17.5 (mV)
